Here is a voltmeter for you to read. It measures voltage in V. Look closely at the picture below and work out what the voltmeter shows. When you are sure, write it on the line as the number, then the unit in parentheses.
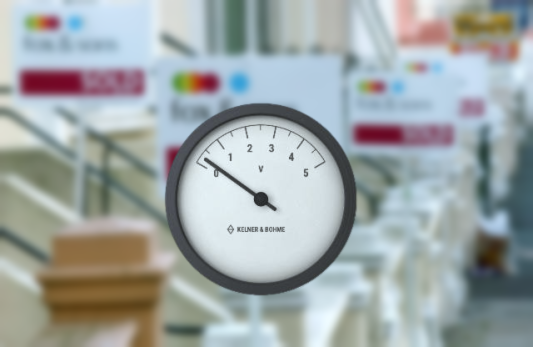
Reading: 0.25 (V)
